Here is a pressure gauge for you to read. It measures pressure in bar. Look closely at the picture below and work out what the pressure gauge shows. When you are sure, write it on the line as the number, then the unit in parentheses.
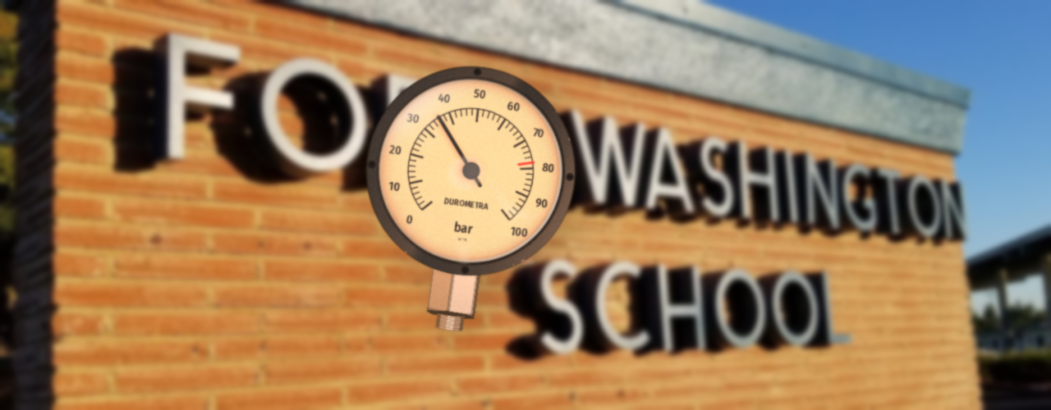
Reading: 36 (bar)
